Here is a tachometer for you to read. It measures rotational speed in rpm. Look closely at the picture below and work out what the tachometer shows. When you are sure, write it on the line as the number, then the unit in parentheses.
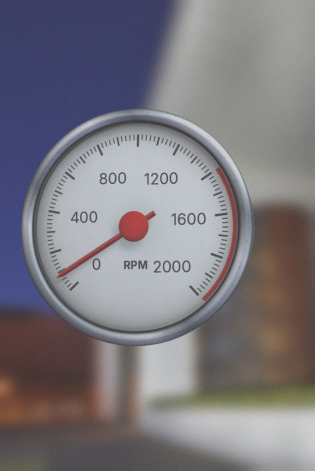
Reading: 80 (rpm)
